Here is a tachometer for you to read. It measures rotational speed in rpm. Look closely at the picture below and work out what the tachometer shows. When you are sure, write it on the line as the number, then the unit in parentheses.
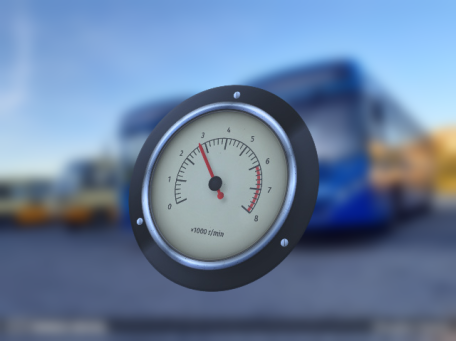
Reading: 2800 (rpm)
